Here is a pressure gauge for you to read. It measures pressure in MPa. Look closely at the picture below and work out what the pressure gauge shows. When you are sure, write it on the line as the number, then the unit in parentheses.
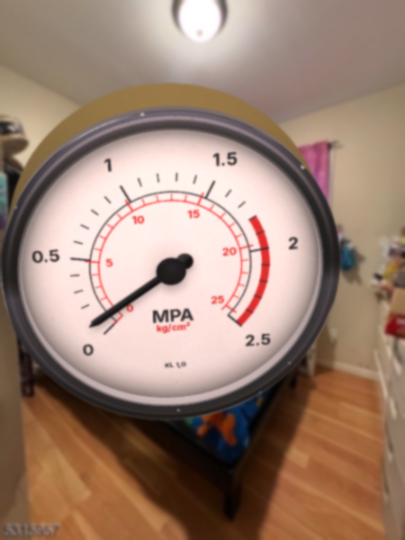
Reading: 0.1 (MPa)
